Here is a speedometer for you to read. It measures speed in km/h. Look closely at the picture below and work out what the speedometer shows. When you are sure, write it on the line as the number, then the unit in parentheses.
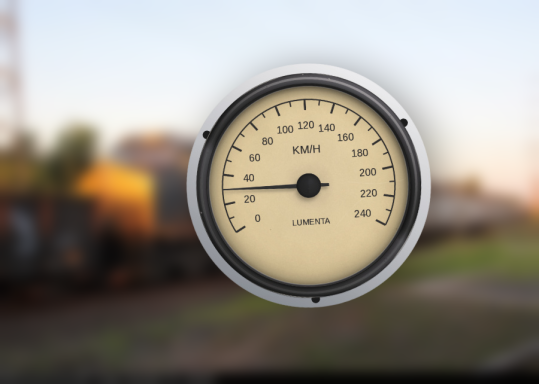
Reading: 30 (km/h)
